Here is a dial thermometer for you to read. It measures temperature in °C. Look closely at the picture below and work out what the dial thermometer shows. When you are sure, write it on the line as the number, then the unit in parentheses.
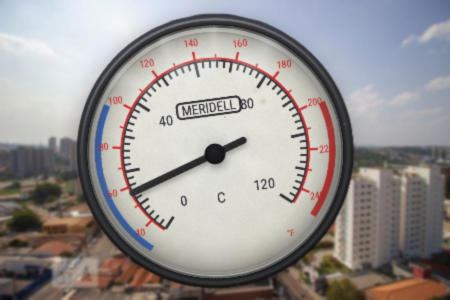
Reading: 14 (°C)
